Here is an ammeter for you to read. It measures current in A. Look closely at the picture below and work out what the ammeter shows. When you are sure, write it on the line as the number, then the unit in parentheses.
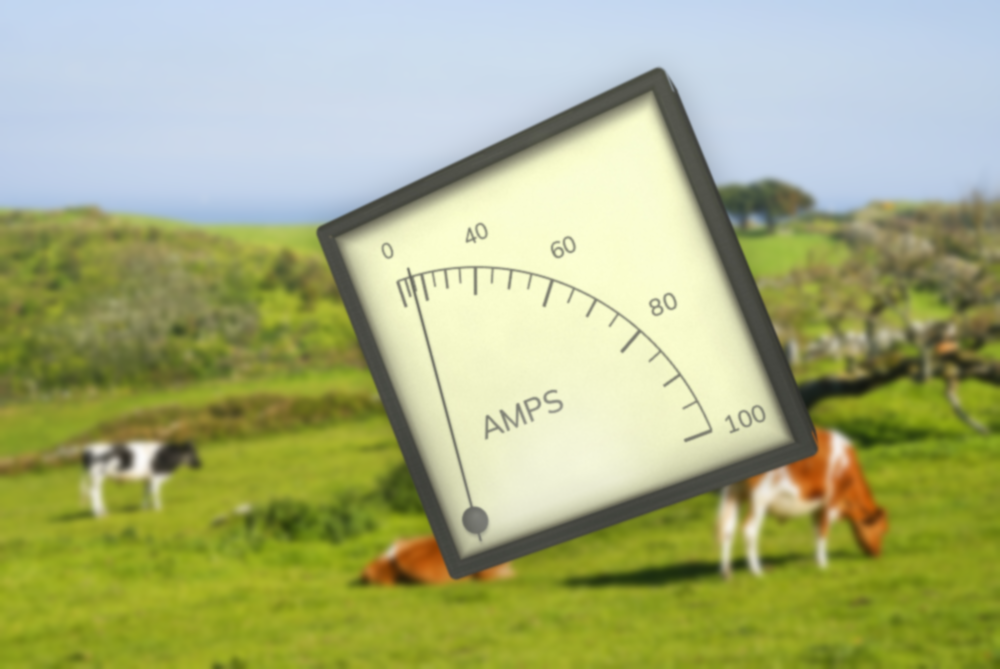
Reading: 15 (A)
